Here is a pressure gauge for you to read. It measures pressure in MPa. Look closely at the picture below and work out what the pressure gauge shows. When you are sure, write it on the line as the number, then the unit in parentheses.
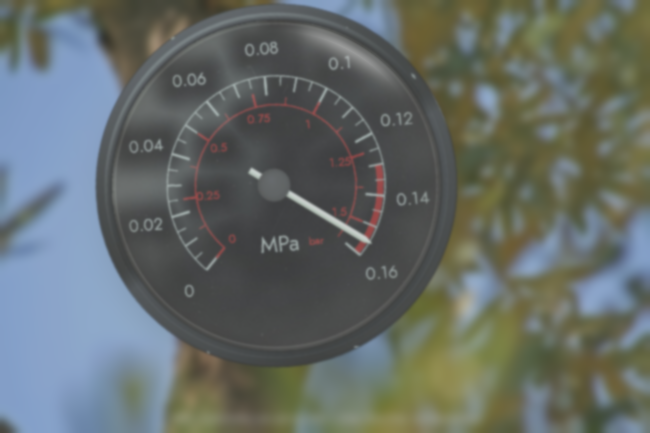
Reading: 0.155 (MPa)
